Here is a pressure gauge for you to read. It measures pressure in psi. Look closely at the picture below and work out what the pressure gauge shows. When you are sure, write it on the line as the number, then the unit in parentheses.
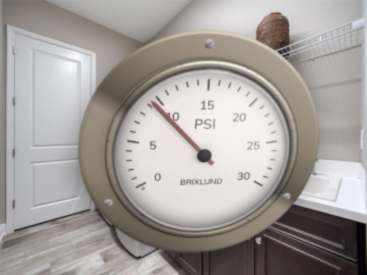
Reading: 9.5 (psi)
